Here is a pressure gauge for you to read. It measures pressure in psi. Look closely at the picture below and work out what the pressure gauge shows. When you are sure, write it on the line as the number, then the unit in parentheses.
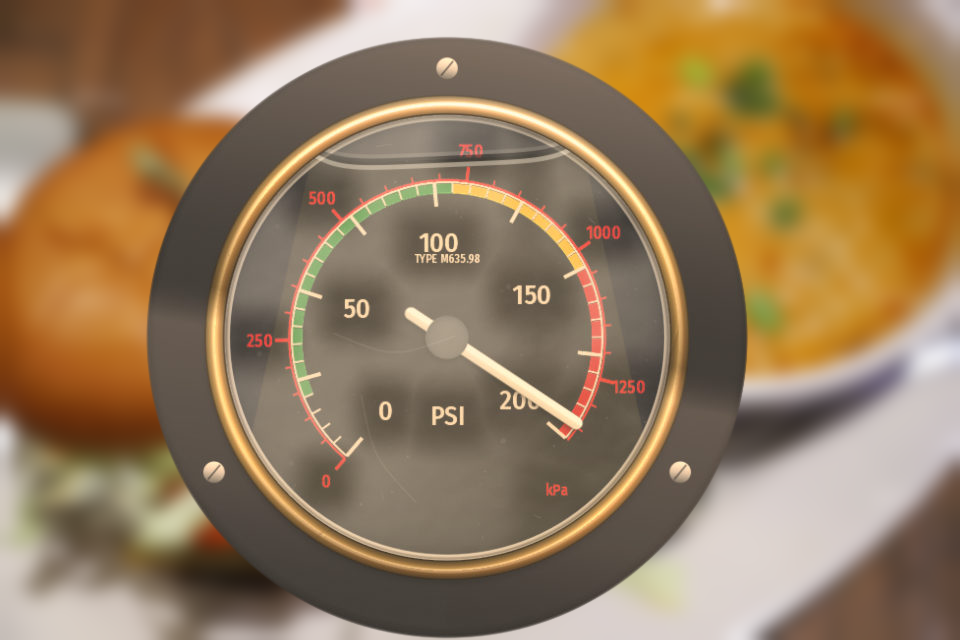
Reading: 195 (psi)
